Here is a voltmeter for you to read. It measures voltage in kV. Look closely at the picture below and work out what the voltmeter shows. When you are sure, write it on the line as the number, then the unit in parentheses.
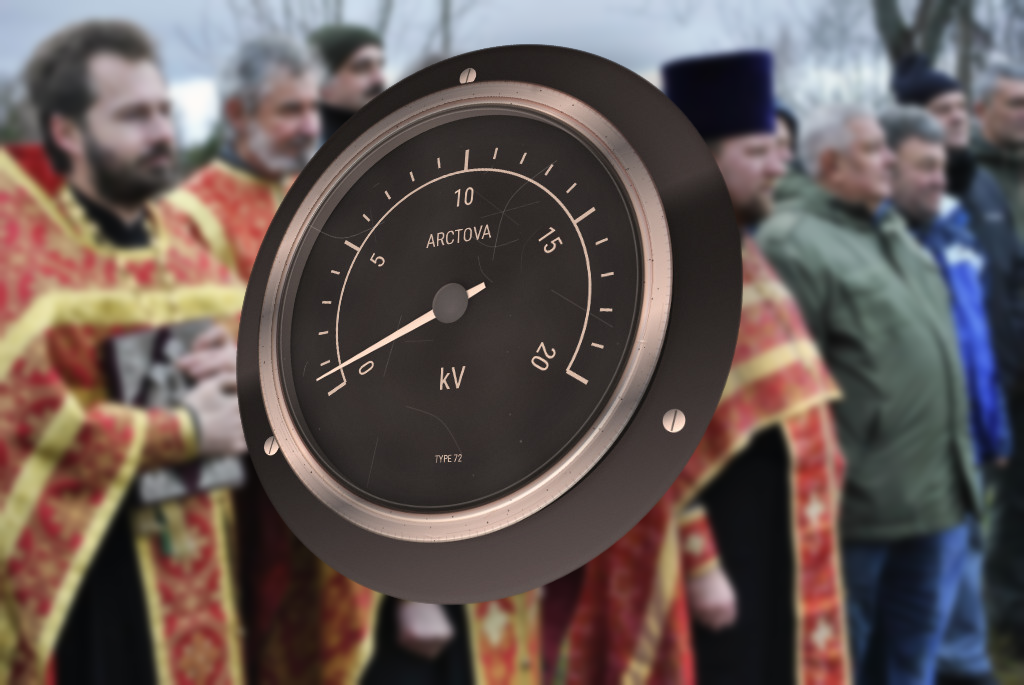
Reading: 0.5 (kV)
